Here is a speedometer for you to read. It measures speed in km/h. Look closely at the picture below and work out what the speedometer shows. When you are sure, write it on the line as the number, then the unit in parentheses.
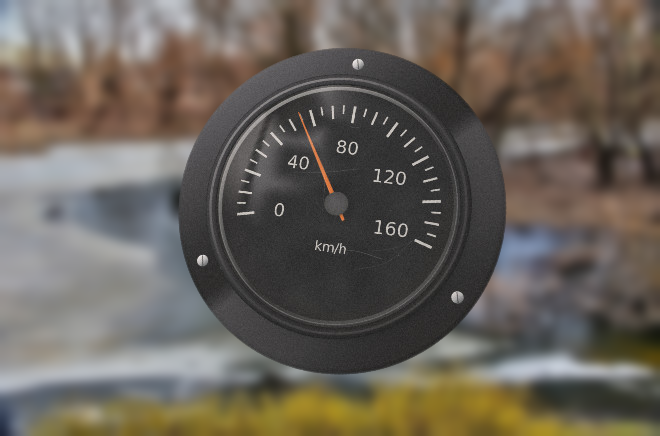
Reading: 55 (km/h)
